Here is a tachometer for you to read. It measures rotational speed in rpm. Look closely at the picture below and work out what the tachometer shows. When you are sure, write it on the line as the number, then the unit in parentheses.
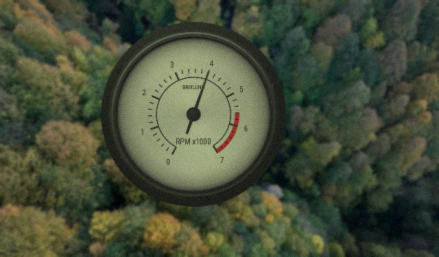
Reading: 4000 (rpm)
